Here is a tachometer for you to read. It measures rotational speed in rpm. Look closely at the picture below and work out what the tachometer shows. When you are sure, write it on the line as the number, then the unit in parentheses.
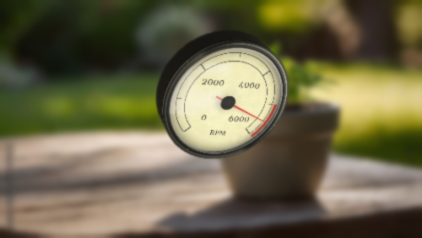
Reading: 5500 (rpm)
